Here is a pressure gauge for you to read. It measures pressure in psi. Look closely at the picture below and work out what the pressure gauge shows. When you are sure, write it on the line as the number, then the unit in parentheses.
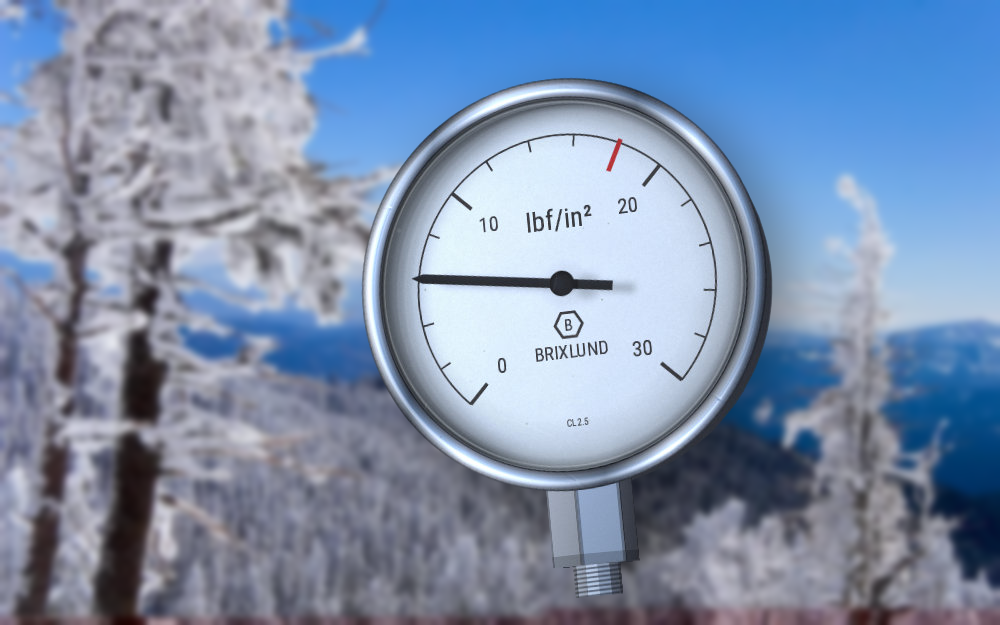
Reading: 6 (psi)
